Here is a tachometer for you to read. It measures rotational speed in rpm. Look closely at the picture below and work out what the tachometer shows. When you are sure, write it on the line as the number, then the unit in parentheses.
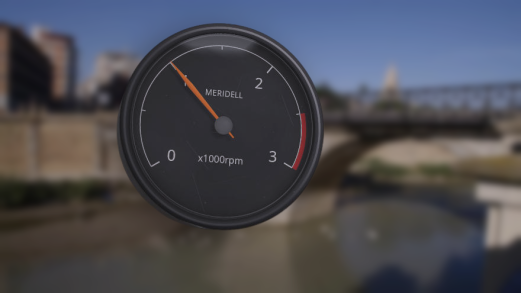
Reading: 1000 (rpm)
